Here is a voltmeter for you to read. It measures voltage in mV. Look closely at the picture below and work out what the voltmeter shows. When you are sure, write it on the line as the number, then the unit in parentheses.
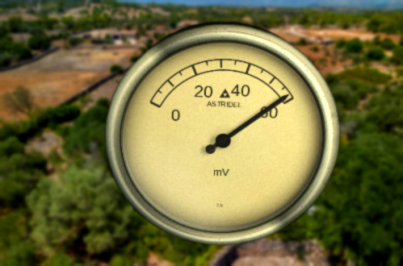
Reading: 57.5 (mV)
